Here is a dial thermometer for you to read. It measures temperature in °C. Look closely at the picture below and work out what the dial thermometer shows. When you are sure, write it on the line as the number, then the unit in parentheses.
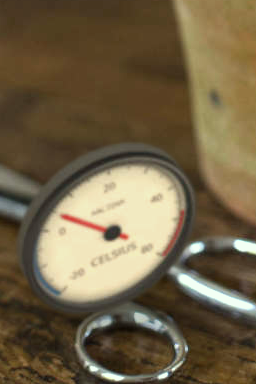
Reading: 5 (°C)
